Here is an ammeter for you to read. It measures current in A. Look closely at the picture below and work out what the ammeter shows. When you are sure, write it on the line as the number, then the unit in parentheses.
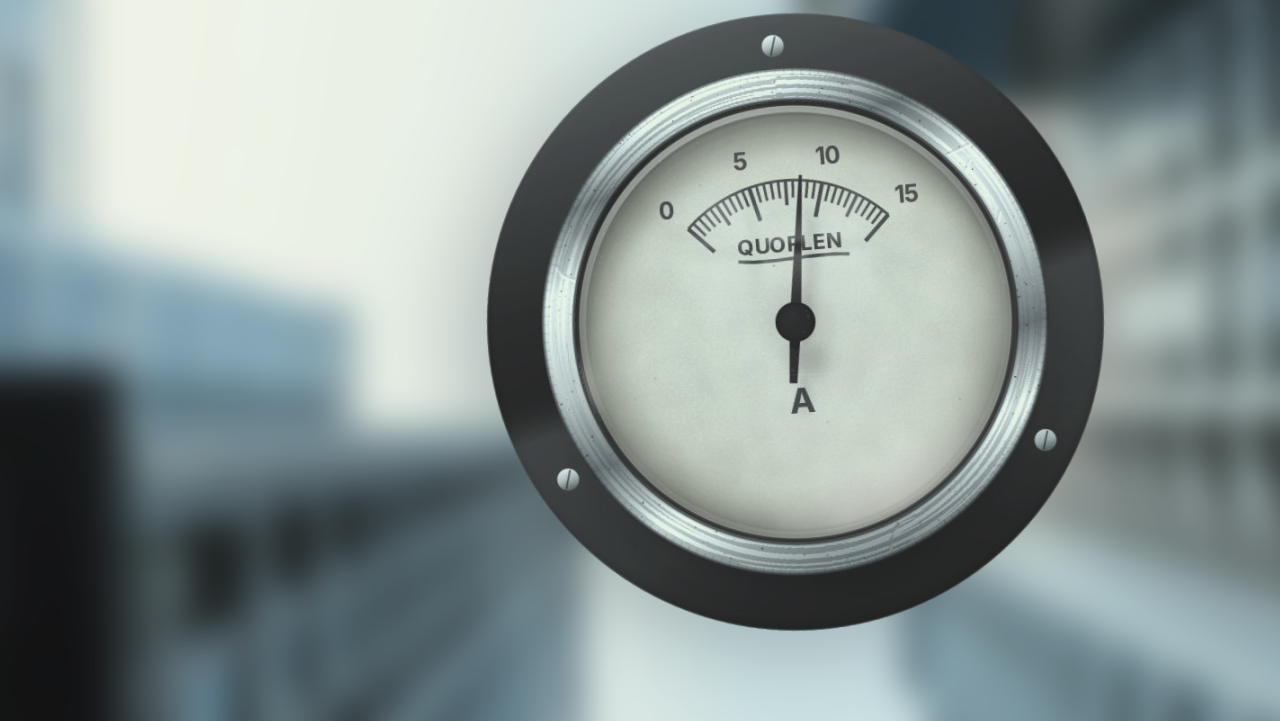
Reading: 8.5 (A)
